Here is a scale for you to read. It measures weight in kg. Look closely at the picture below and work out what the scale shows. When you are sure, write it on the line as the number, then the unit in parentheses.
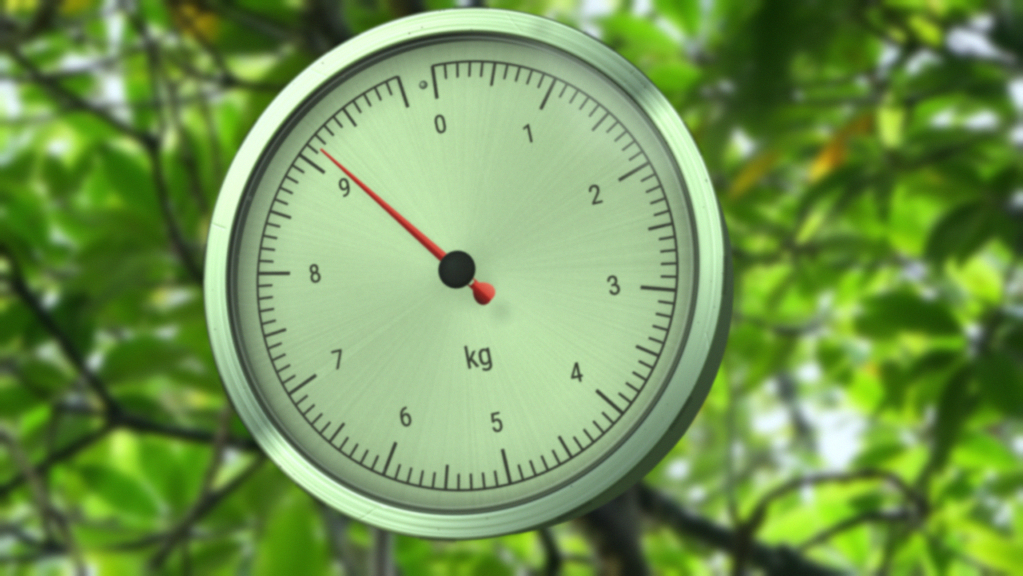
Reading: 9.15 (kg)
